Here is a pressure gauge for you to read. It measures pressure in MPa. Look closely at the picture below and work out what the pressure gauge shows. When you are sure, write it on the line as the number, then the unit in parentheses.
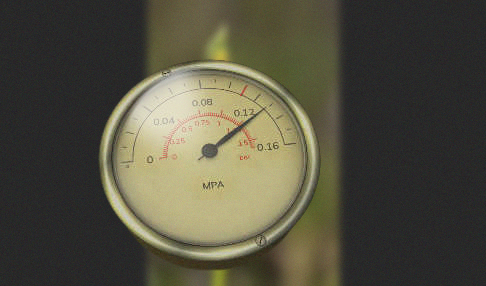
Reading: 0.13 (MPa)
